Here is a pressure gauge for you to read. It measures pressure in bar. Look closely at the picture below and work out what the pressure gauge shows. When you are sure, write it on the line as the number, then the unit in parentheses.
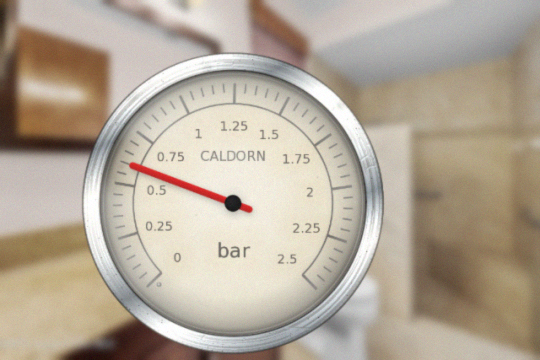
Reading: 0.6 (bar)
